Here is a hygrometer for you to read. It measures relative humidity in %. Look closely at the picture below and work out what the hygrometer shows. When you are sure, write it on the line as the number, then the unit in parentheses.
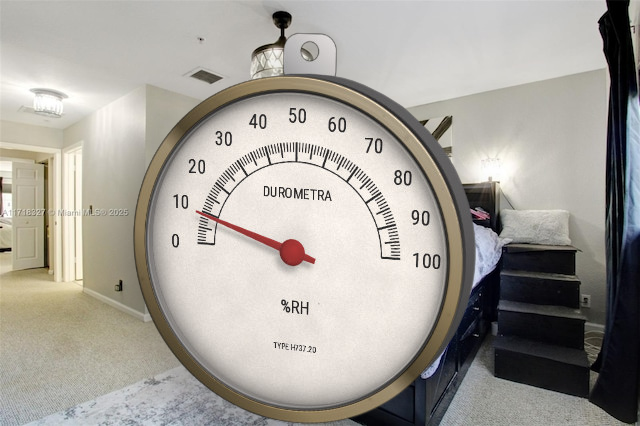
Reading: 10 (%)
